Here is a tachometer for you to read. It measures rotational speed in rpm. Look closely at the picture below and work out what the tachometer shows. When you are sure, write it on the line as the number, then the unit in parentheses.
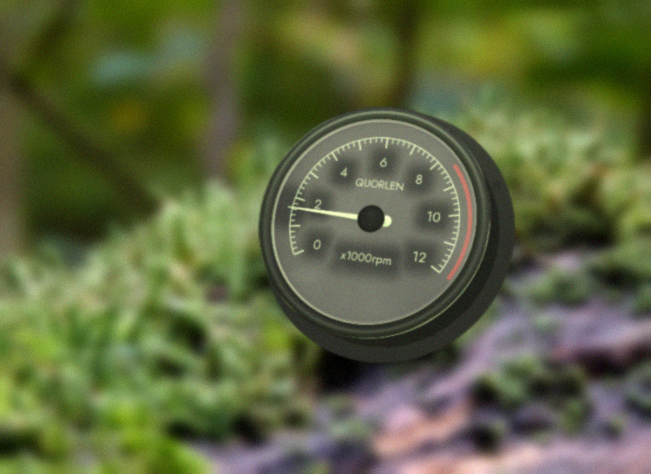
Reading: 1600 (rpm)
